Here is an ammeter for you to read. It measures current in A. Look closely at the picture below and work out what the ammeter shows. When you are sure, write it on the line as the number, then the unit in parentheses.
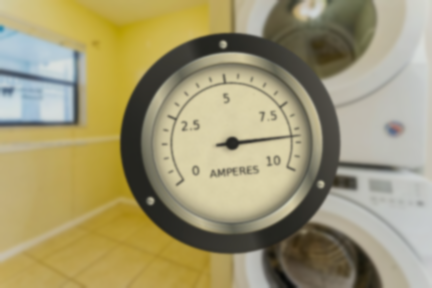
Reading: 8.75 (A)
